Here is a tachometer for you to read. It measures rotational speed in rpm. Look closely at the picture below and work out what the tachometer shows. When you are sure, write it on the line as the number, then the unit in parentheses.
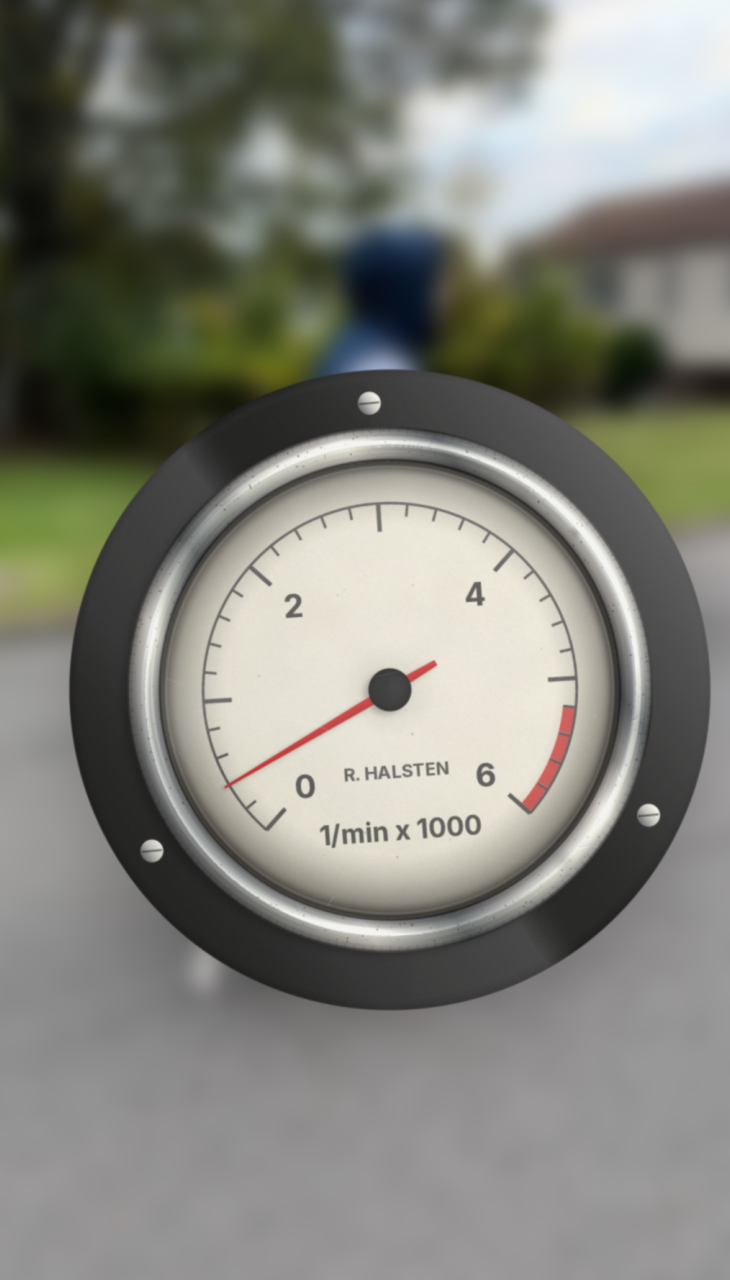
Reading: 400 (rpm)
